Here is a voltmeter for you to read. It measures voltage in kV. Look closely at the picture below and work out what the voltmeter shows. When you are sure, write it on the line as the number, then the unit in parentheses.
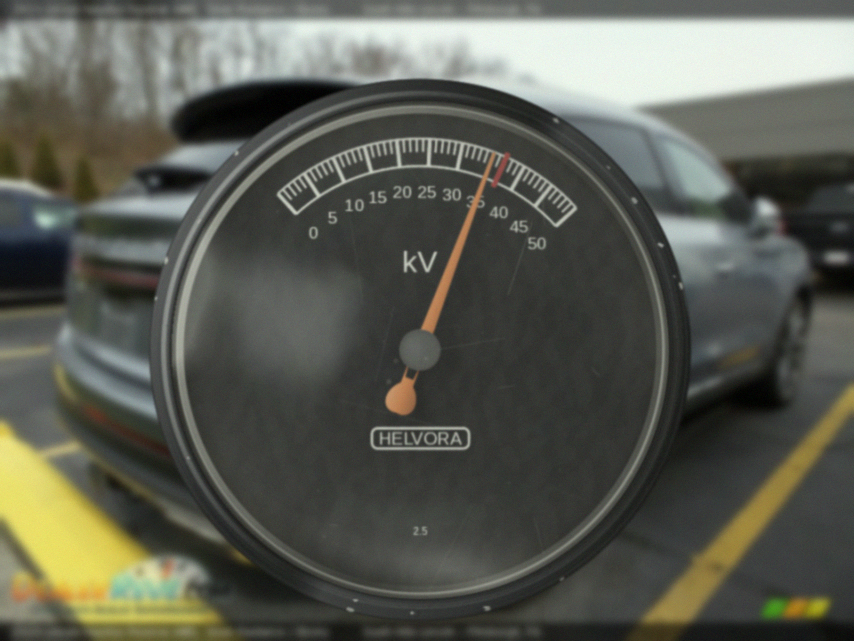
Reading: 35 (kV)
